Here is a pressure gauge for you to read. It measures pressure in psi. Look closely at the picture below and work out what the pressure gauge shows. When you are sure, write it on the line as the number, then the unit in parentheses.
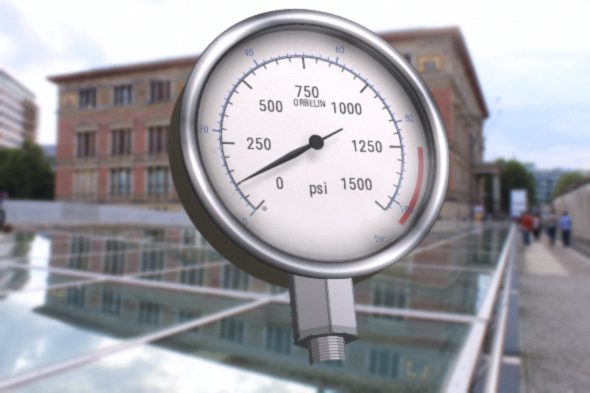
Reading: 100 (psi)
